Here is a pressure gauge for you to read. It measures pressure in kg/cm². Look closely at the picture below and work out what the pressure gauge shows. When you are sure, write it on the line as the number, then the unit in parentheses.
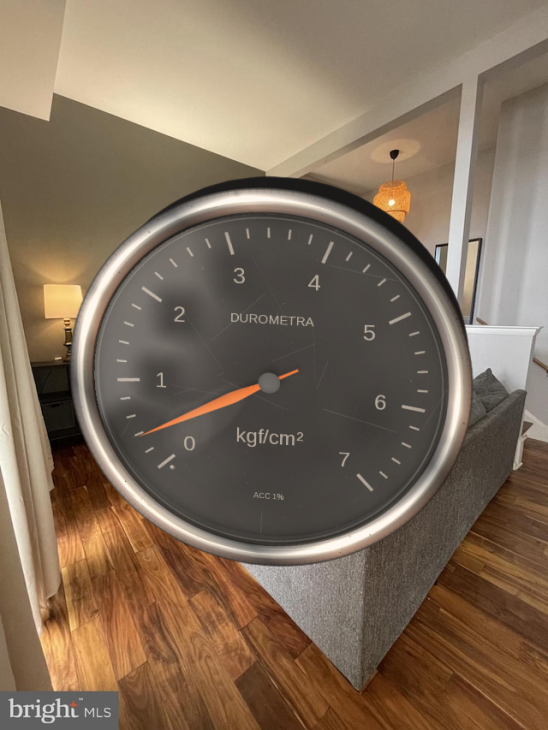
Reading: 0.4 (kg/cm²)
